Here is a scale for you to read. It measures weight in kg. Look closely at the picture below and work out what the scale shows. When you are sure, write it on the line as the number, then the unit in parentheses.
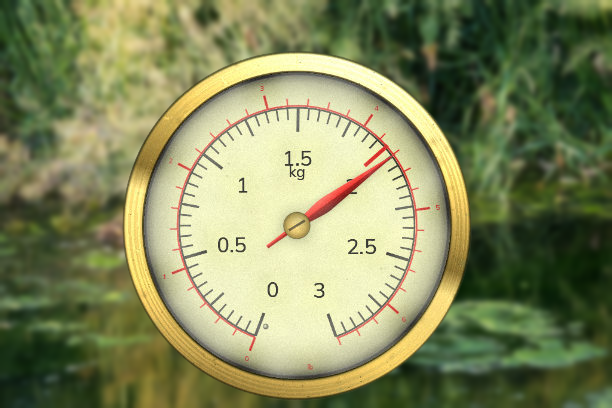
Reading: 2 (kg)
